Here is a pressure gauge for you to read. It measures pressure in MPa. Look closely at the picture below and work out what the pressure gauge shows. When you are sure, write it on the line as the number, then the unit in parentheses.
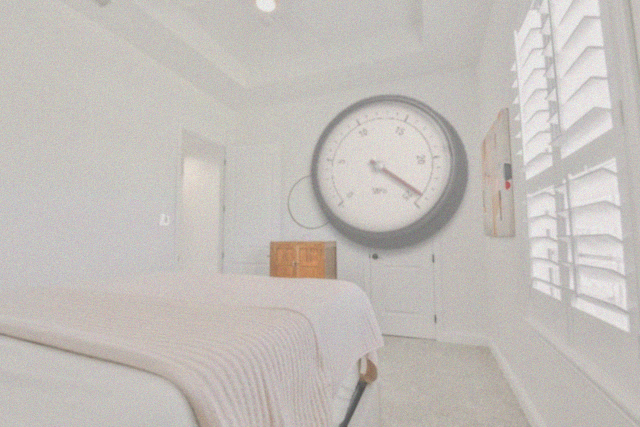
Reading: 24 (MPa)
